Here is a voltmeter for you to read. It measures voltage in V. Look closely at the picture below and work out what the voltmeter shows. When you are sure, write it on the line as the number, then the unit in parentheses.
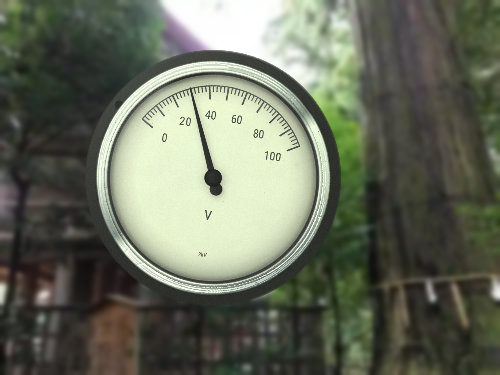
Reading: 30 (V)
